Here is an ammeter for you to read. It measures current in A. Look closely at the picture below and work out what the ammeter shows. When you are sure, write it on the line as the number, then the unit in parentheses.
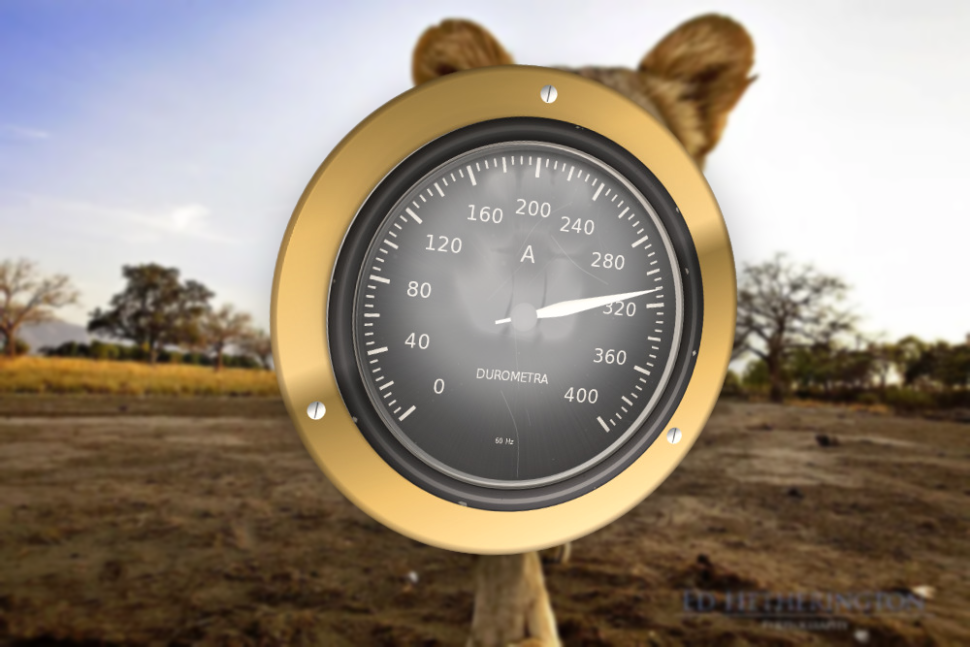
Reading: 310 (A)
